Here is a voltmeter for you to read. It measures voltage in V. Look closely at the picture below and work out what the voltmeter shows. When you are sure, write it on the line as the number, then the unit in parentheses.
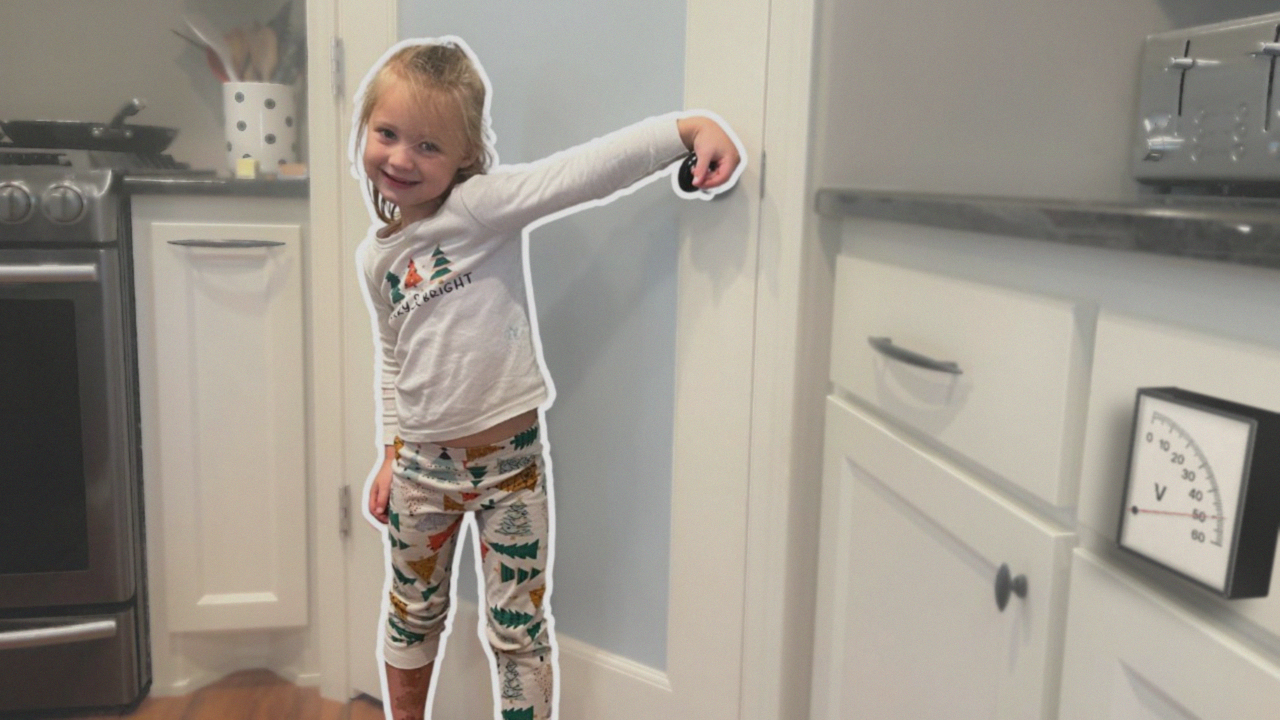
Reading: 50 (V)
